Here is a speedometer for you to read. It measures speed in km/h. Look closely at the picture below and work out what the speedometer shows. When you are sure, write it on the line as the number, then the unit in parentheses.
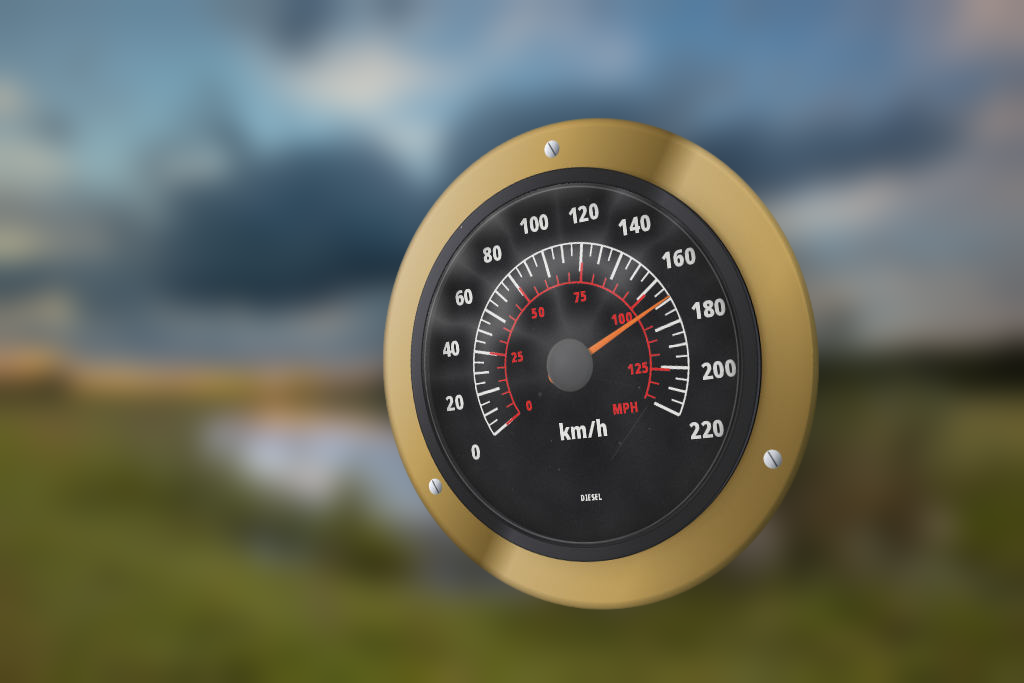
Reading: 170 (km/h)
